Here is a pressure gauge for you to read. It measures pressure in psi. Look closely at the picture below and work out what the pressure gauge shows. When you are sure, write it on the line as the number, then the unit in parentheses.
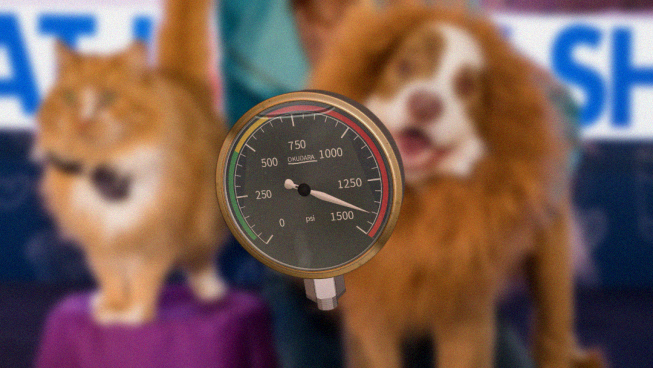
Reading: 1400 (psi)
